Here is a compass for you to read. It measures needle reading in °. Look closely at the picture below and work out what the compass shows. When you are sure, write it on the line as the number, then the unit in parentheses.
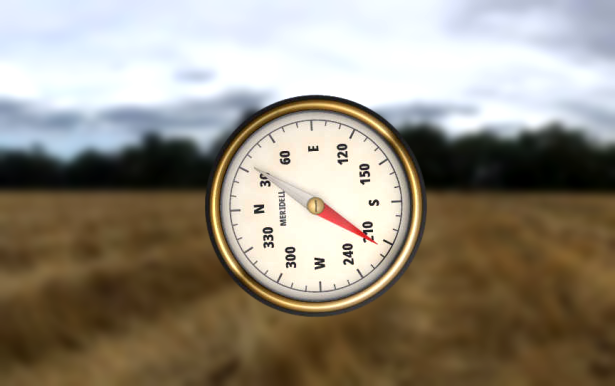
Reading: 215 (°)
